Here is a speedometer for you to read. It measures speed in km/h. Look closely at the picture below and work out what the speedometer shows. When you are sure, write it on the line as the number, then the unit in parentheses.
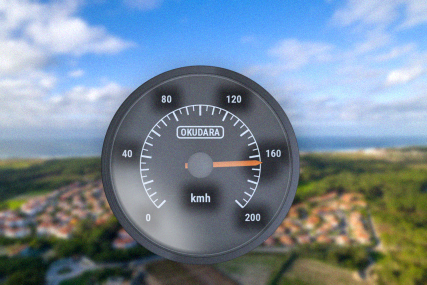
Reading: 165 (km/h)
